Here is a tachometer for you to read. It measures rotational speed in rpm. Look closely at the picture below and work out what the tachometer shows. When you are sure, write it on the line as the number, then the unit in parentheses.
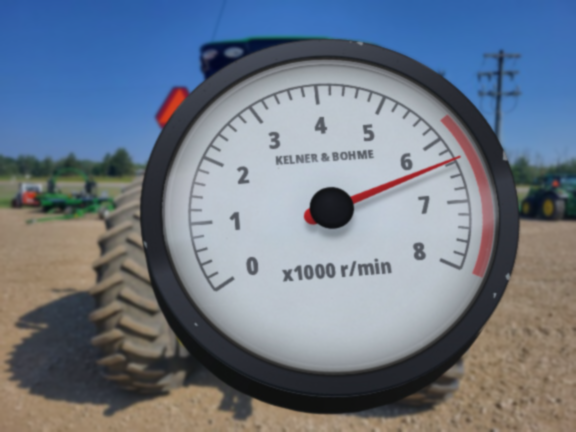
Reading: 6400 (rpm)
